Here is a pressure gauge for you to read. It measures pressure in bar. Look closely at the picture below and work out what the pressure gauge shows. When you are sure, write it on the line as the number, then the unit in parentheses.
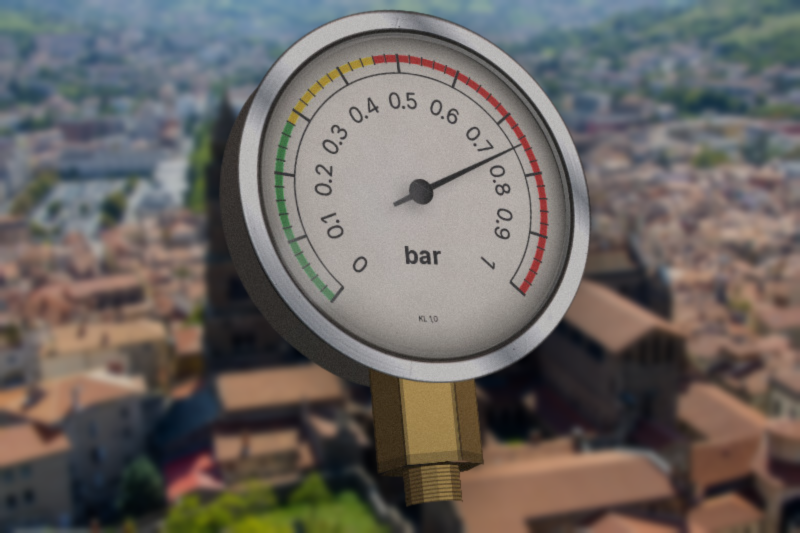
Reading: 0.75 (bar)
